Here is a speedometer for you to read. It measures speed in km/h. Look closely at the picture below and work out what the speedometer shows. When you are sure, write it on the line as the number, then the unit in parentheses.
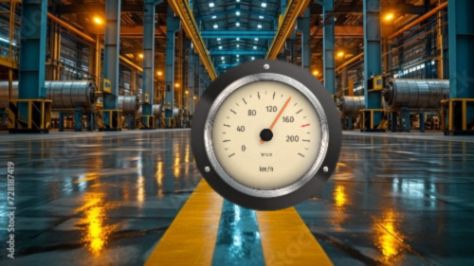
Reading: 140 (km/h)
